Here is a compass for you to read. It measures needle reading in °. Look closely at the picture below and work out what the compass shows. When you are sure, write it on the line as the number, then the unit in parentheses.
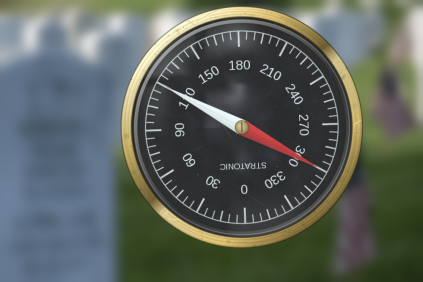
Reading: 300 (°)
